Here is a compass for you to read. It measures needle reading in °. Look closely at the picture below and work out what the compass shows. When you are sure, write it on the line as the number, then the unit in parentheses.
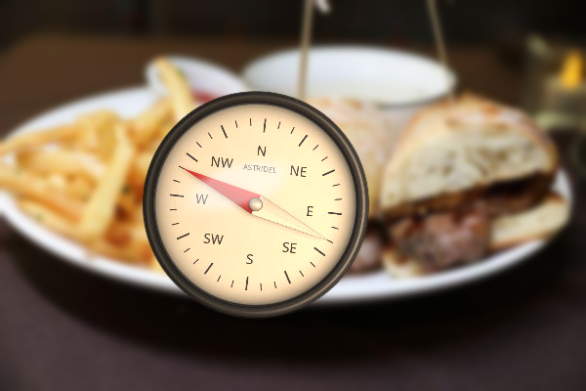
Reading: 290 (°)
